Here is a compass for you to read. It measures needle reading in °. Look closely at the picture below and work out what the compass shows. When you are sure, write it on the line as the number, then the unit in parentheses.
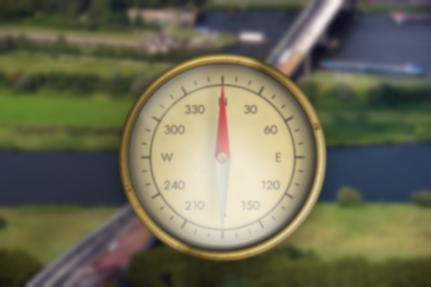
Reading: 0 (°)
